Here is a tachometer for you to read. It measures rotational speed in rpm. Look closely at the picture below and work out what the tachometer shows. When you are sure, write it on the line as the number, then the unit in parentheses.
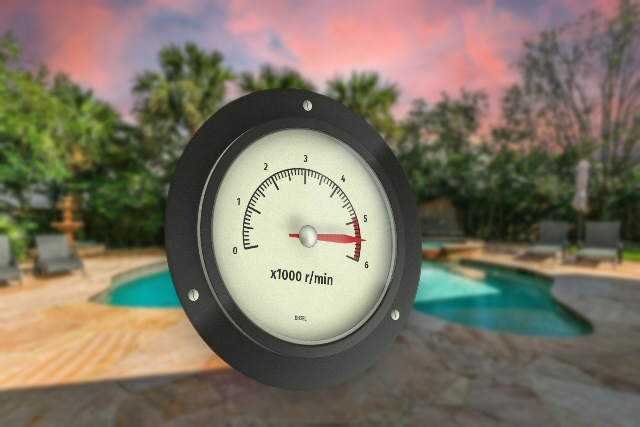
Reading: 5500 (rpm)
